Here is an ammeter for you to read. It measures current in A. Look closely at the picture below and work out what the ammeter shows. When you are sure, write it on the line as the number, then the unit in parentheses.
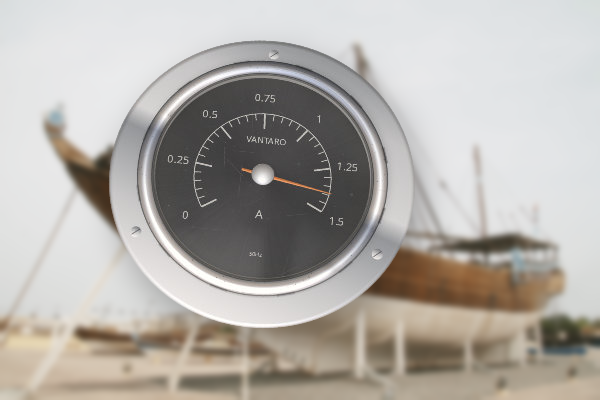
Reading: 1.4 (A)
